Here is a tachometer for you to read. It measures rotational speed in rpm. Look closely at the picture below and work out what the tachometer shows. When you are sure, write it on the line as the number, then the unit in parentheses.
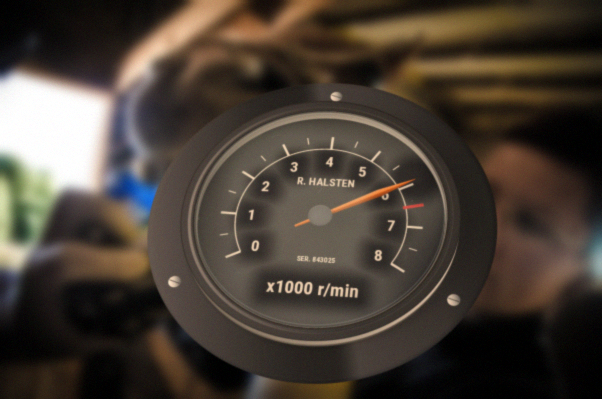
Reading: 6000 (rpm)
